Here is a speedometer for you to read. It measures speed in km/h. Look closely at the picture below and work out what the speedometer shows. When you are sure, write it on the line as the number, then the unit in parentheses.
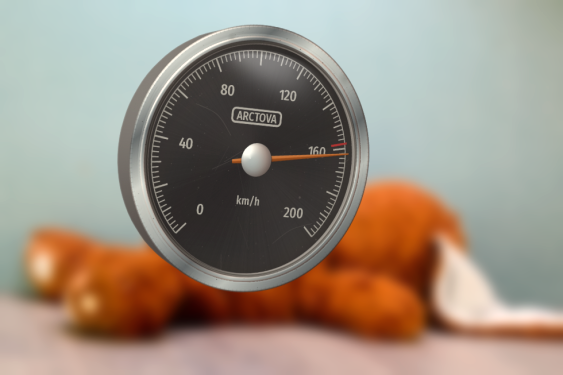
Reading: 162 (km/h)
